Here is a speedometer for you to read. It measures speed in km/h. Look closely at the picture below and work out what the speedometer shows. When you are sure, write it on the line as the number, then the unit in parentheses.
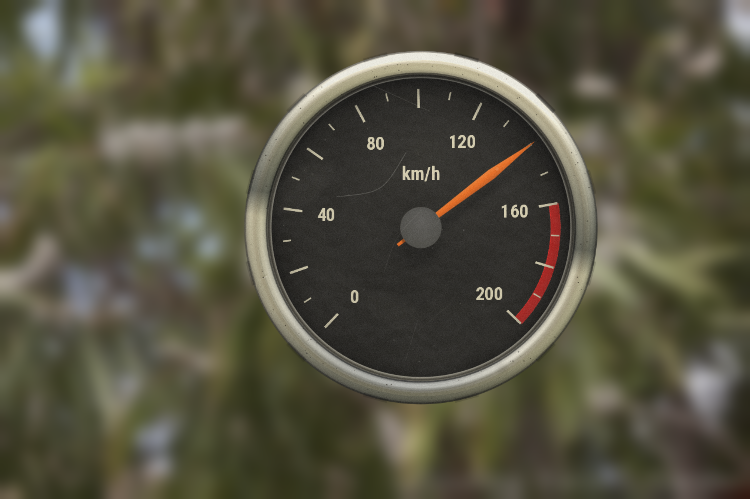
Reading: 140 (km/h)
